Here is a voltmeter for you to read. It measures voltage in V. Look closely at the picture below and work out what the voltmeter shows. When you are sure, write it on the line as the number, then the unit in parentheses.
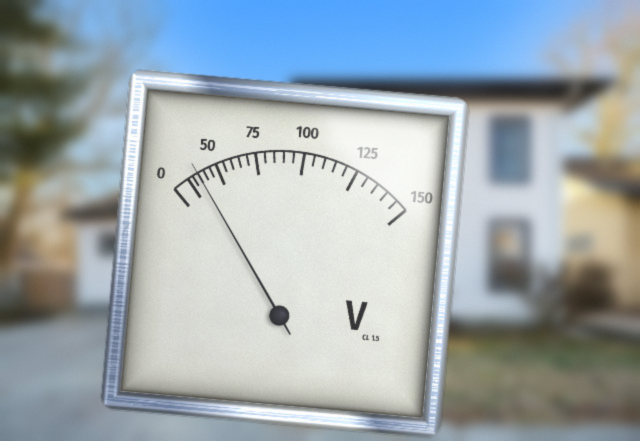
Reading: 35 (V)
